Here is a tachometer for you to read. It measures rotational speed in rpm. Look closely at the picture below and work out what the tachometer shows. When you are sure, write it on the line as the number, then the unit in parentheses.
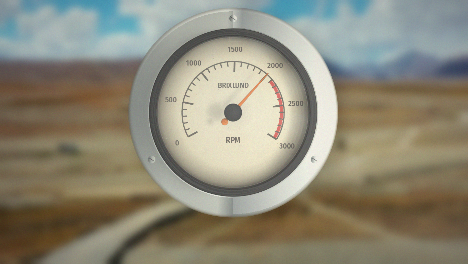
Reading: 2000 (rpm)
